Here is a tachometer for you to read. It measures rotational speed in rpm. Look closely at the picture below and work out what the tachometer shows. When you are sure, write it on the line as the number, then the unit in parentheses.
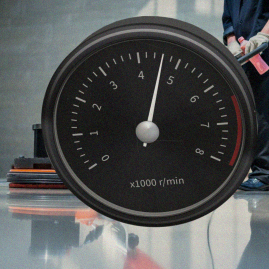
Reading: 4600 (rpm)
